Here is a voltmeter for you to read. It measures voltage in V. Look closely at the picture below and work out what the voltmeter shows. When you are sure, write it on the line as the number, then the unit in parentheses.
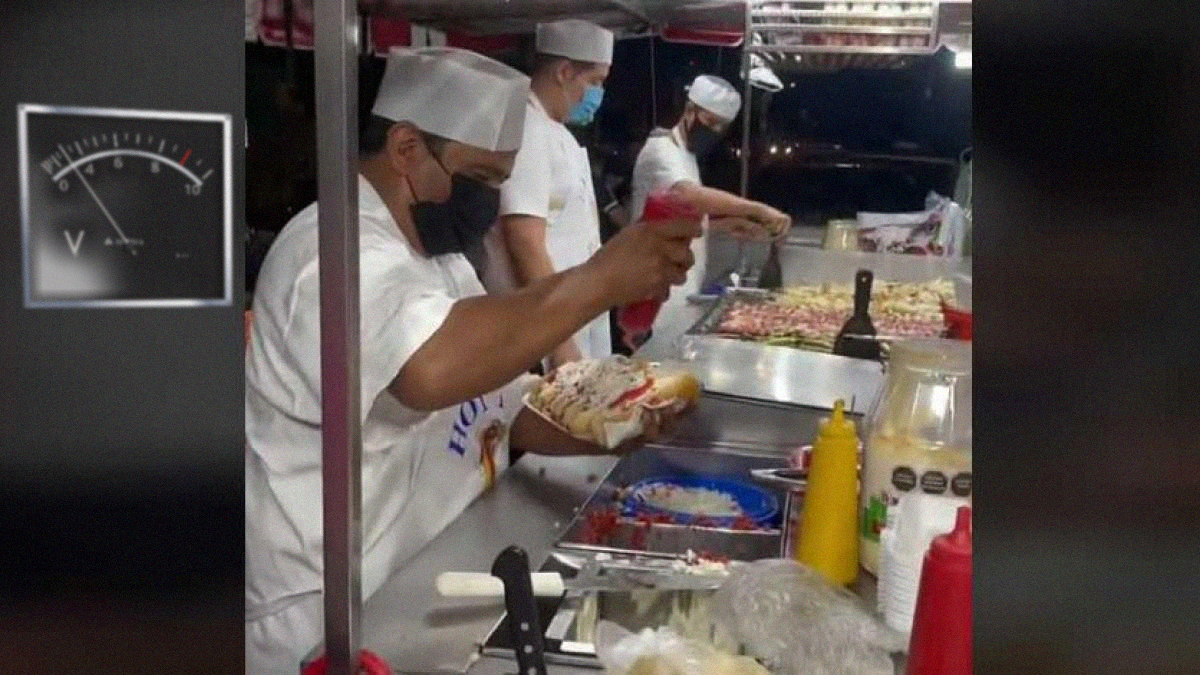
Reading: 3 (V)
